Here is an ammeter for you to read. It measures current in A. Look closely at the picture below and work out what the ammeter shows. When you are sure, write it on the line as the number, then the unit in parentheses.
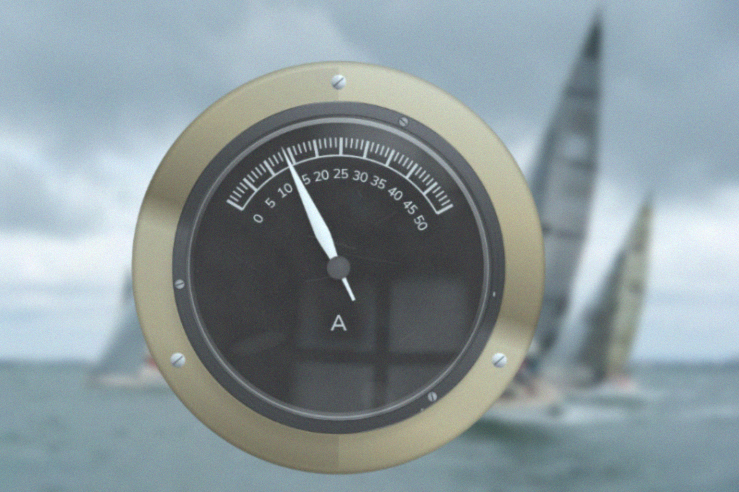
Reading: 14 (A)
